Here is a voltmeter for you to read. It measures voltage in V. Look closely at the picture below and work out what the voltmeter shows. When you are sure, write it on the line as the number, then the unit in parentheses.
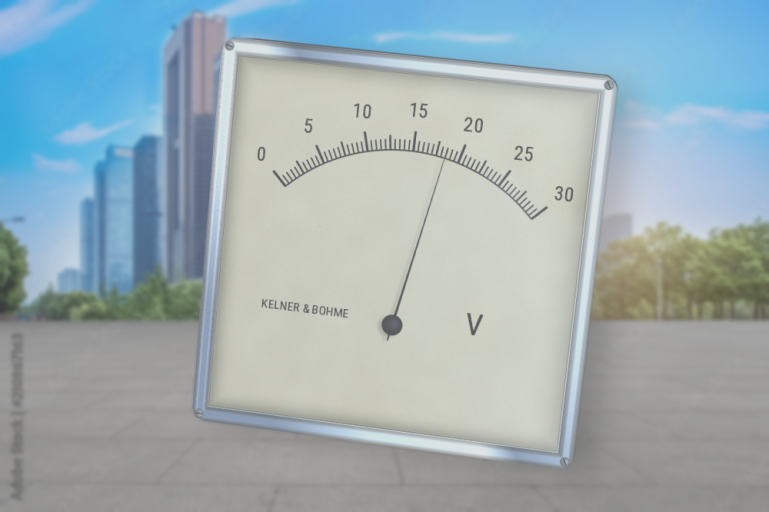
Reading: 18.5 (V)
